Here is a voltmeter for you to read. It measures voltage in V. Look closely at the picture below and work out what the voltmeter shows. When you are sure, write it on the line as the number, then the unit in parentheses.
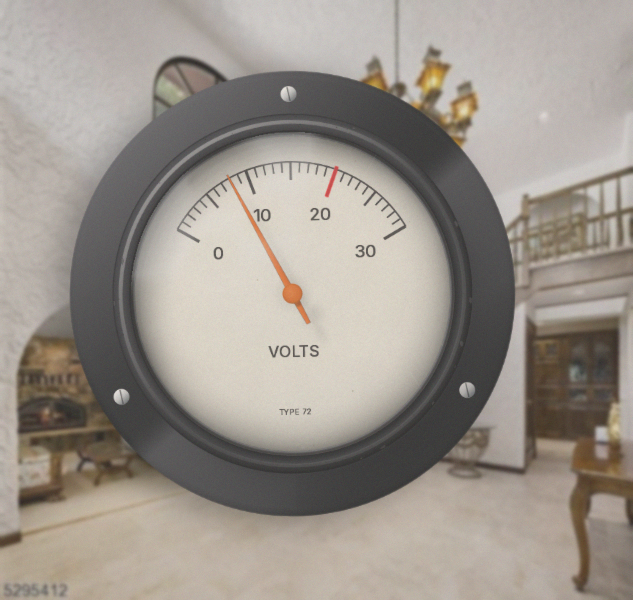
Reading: 8 (V)
